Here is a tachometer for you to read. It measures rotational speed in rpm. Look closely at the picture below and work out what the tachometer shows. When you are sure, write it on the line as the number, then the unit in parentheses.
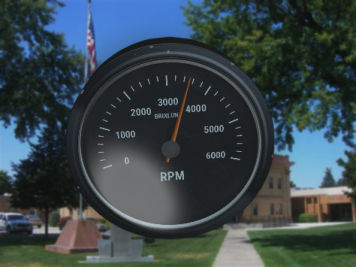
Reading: 3500 (rpm)
